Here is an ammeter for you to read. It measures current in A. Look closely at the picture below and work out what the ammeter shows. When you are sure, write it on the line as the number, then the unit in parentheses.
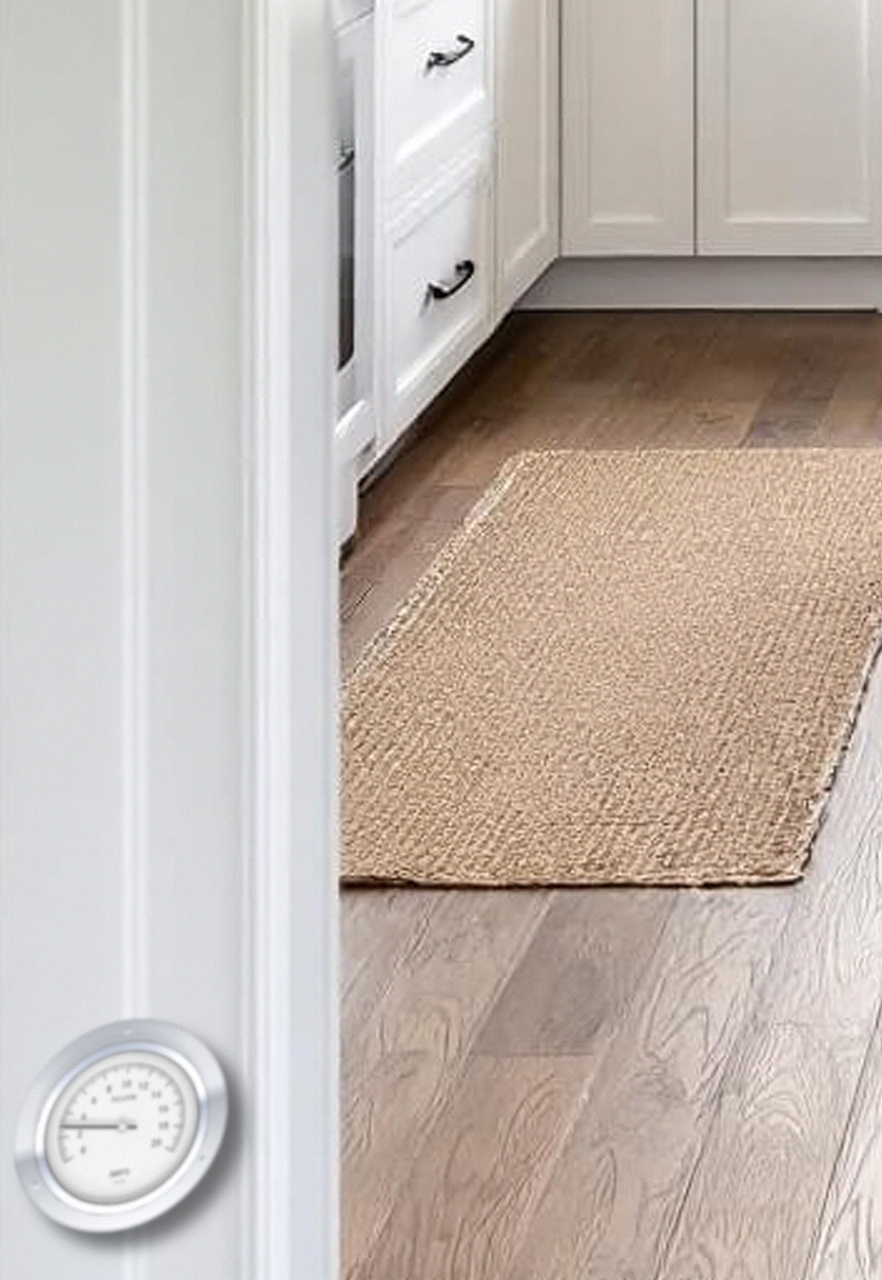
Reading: 3 (A)
